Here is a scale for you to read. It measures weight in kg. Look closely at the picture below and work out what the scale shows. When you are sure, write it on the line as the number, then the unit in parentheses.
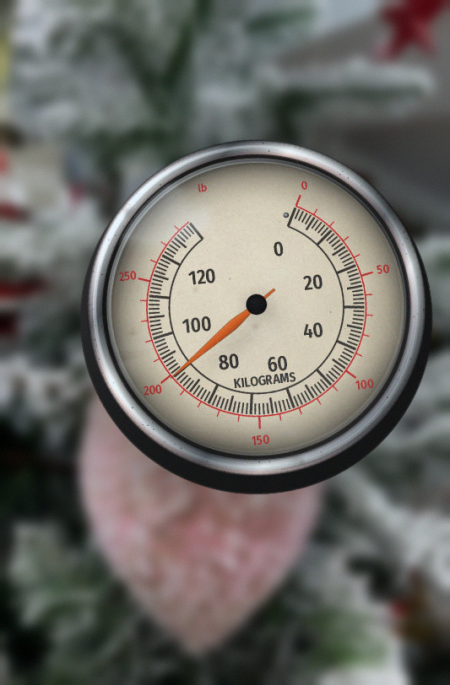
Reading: 90 (kg)
